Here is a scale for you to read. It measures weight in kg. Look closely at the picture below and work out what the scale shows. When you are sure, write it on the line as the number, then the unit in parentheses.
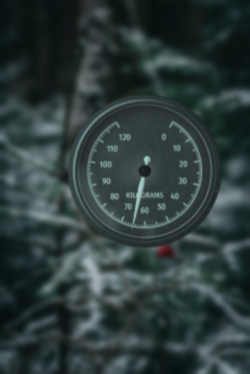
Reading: 65 (kg)
